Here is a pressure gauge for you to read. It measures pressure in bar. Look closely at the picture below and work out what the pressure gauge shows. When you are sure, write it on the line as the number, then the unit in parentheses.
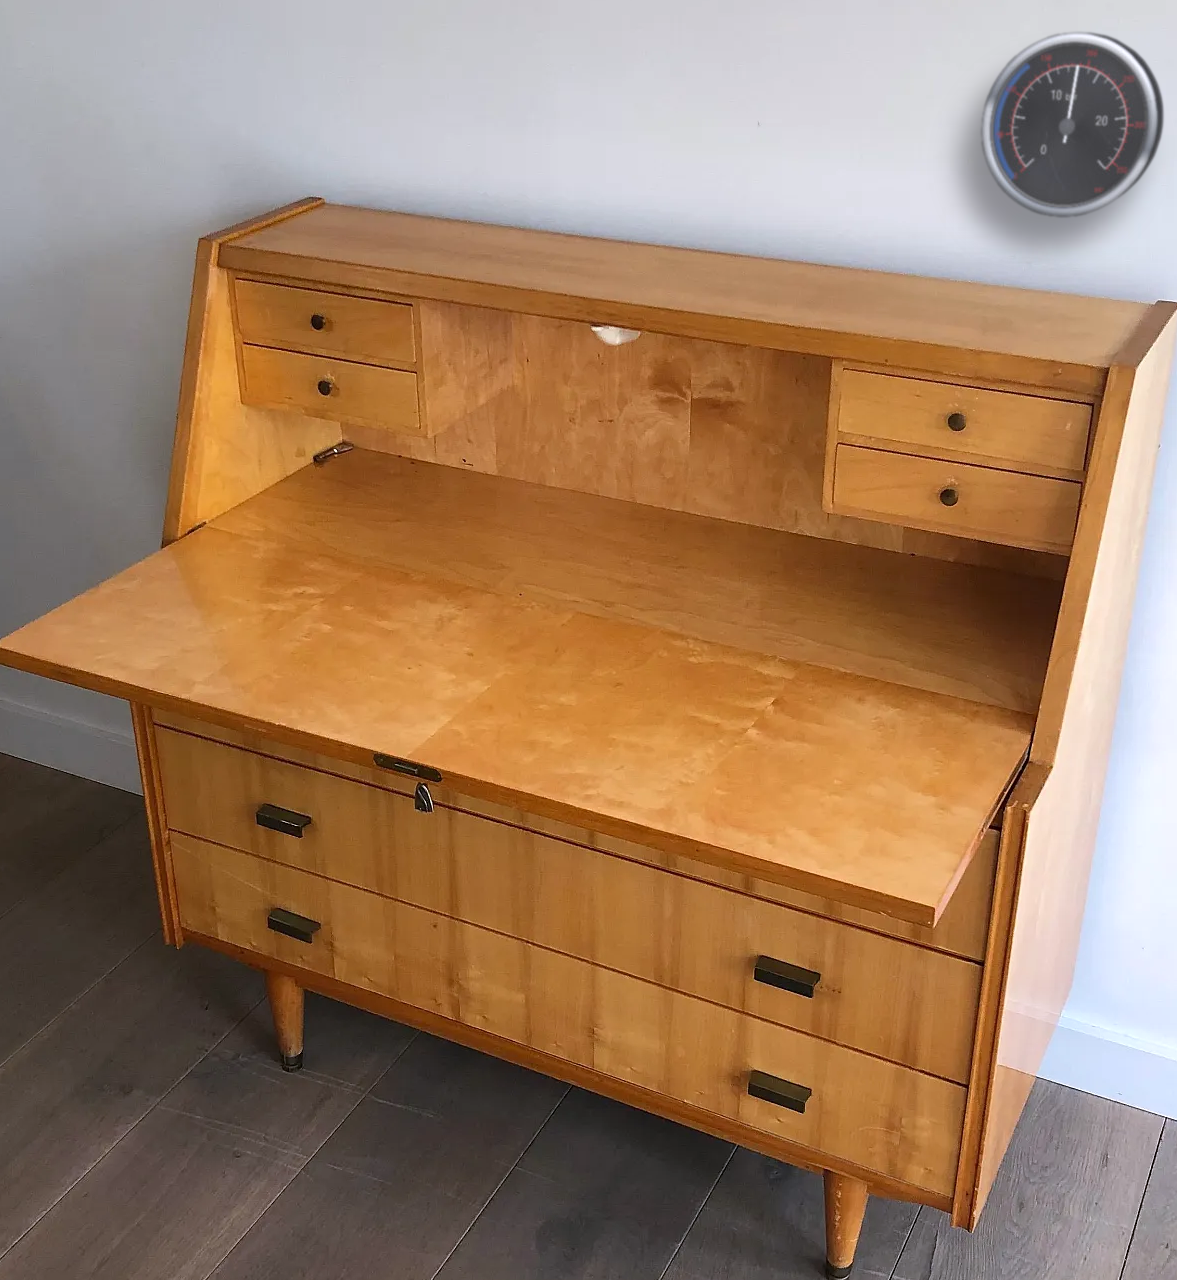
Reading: 13 (bar)
